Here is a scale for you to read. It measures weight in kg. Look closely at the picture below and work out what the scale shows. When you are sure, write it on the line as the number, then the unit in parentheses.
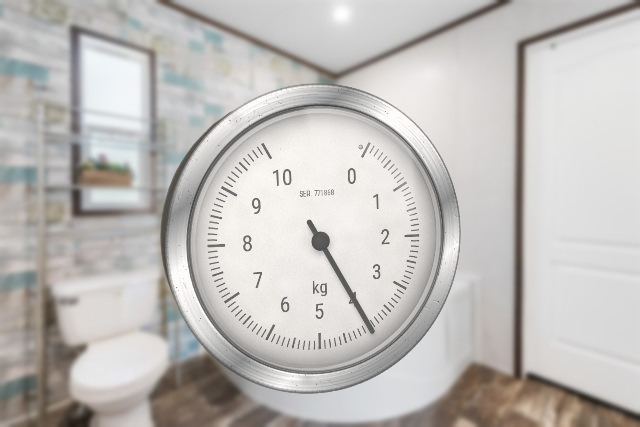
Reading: 4 (kg)
